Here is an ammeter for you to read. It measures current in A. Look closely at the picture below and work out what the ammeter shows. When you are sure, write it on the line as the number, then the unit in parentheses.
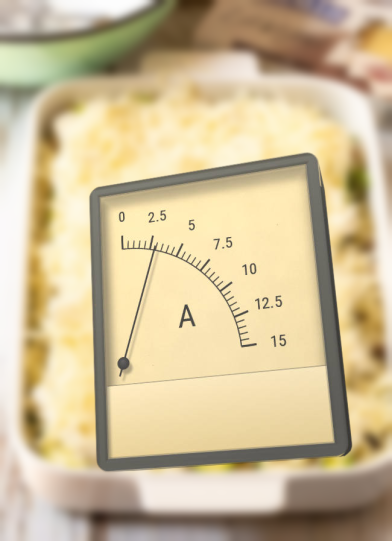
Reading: 3 (A)
